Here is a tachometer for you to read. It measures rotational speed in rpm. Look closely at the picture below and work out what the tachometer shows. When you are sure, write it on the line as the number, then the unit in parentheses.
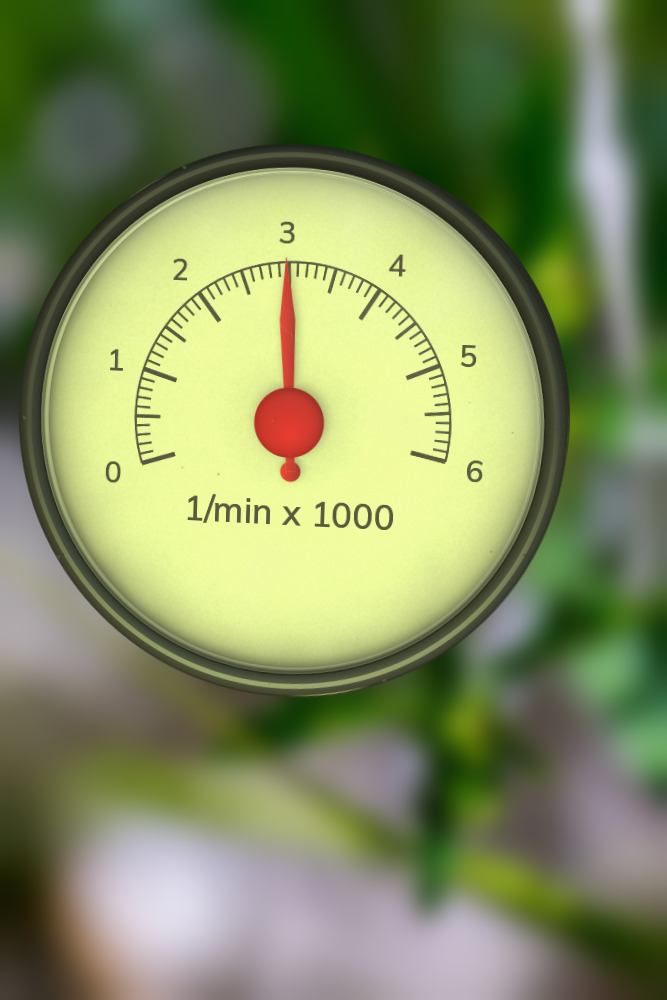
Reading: 3000 (rpm)
